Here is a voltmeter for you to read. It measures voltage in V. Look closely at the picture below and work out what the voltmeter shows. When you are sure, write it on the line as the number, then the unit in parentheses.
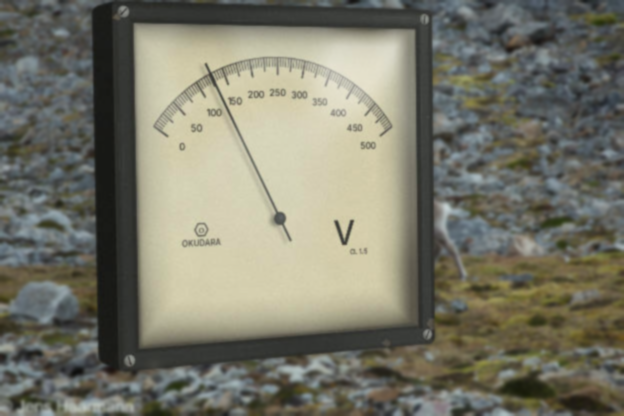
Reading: 125 (V)
